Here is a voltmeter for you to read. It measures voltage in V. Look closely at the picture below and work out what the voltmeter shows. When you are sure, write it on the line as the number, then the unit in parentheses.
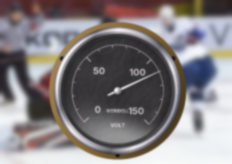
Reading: 110 (V)
